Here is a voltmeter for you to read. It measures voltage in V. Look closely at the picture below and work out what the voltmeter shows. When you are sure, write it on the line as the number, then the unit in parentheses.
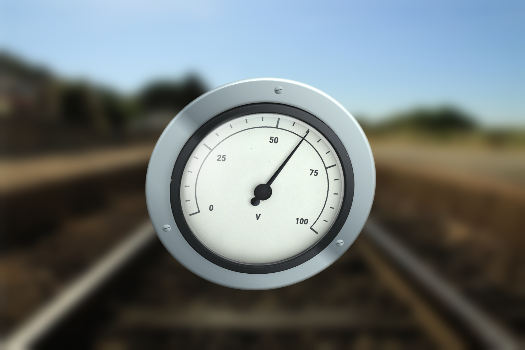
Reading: 60 (V)
